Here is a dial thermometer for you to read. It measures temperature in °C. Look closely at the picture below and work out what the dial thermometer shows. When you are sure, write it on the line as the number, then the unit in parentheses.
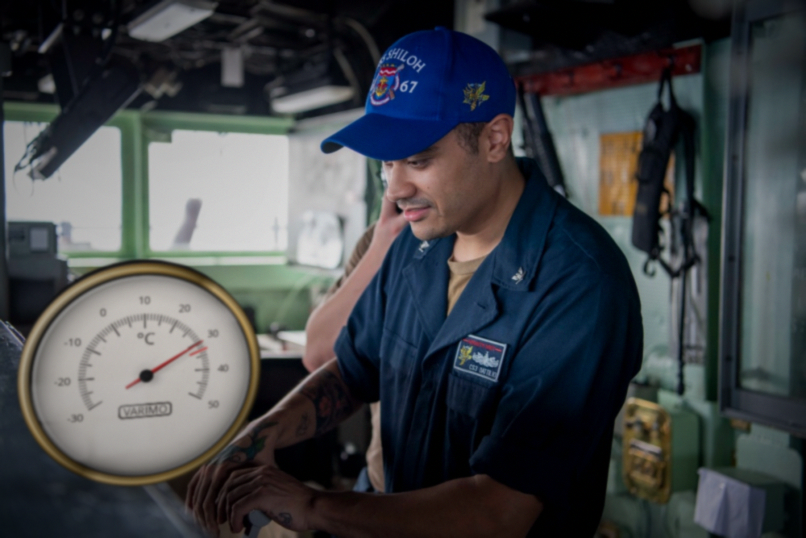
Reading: 30 (°C)
